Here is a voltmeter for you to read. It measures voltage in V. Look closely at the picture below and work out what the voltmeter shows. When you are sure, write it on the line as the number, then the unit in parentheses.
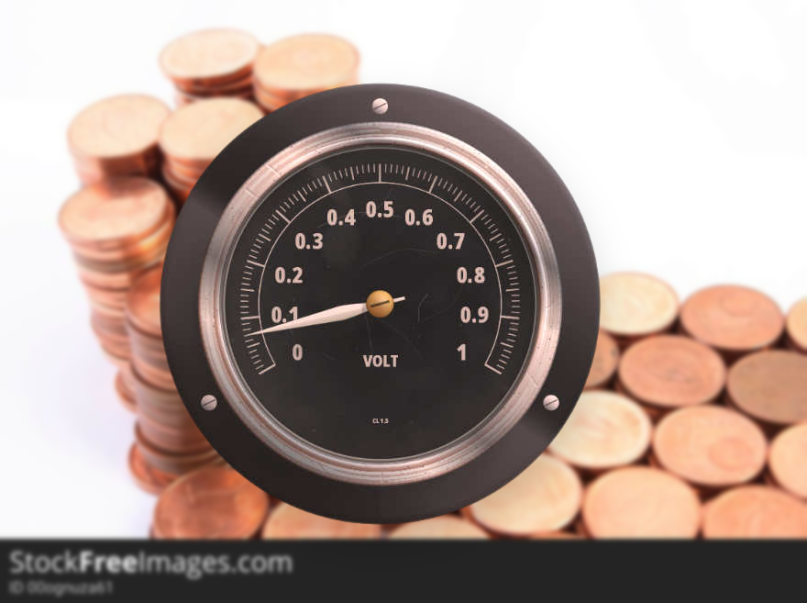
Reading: 0.07 (V)
